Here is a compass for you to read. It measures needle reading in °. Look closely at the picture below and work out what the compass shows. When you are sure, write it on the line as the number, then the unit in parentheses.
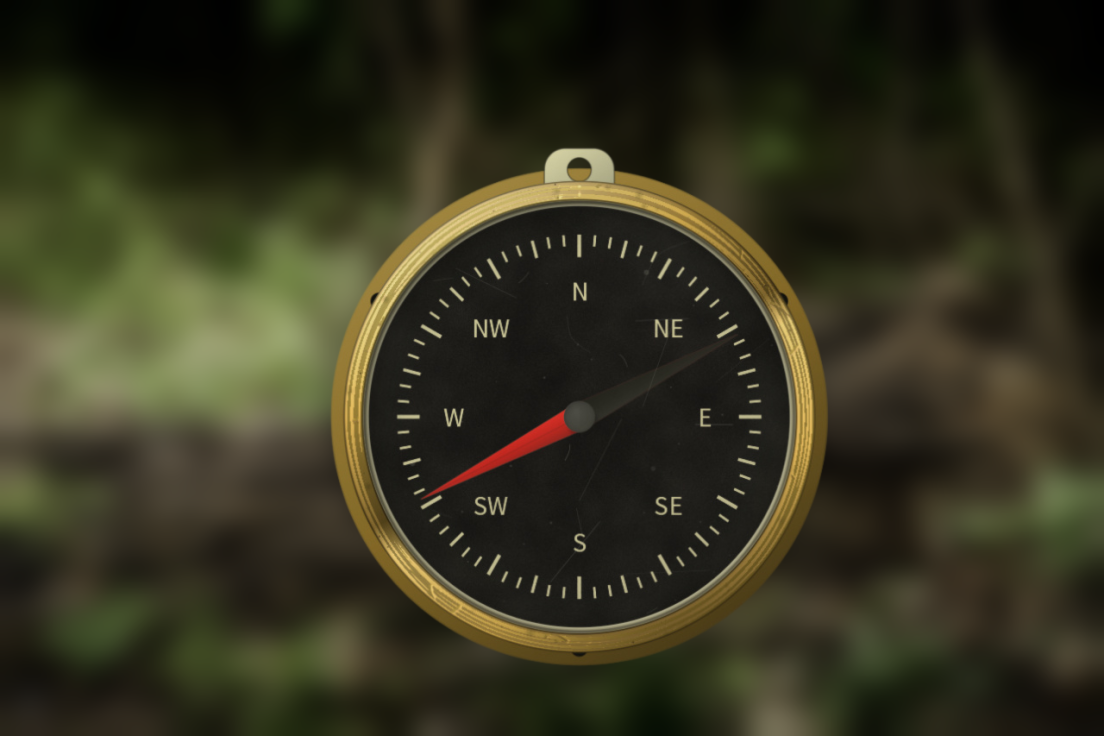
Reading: 242.5 (°)
